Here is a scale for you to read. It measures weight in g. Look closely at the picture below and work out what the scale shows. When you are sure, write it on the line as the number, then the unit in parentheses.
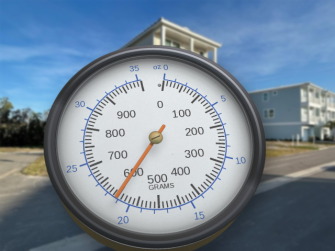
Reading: 600 (g)
